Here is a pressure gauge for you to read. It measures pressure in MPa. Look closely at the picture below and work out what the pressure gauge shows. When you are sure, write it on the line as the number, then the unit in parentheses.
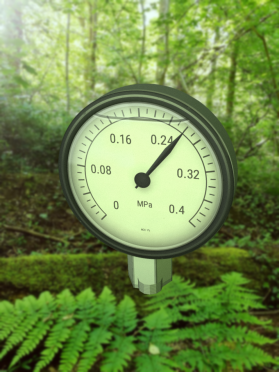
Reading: 0.26 (MPa)
